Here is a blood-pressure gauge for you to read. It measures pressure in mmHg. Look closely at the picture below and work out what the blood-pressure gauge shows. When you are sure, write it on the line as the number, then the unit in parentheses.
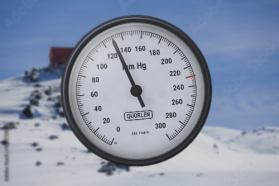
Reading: 130 (mmHg)
